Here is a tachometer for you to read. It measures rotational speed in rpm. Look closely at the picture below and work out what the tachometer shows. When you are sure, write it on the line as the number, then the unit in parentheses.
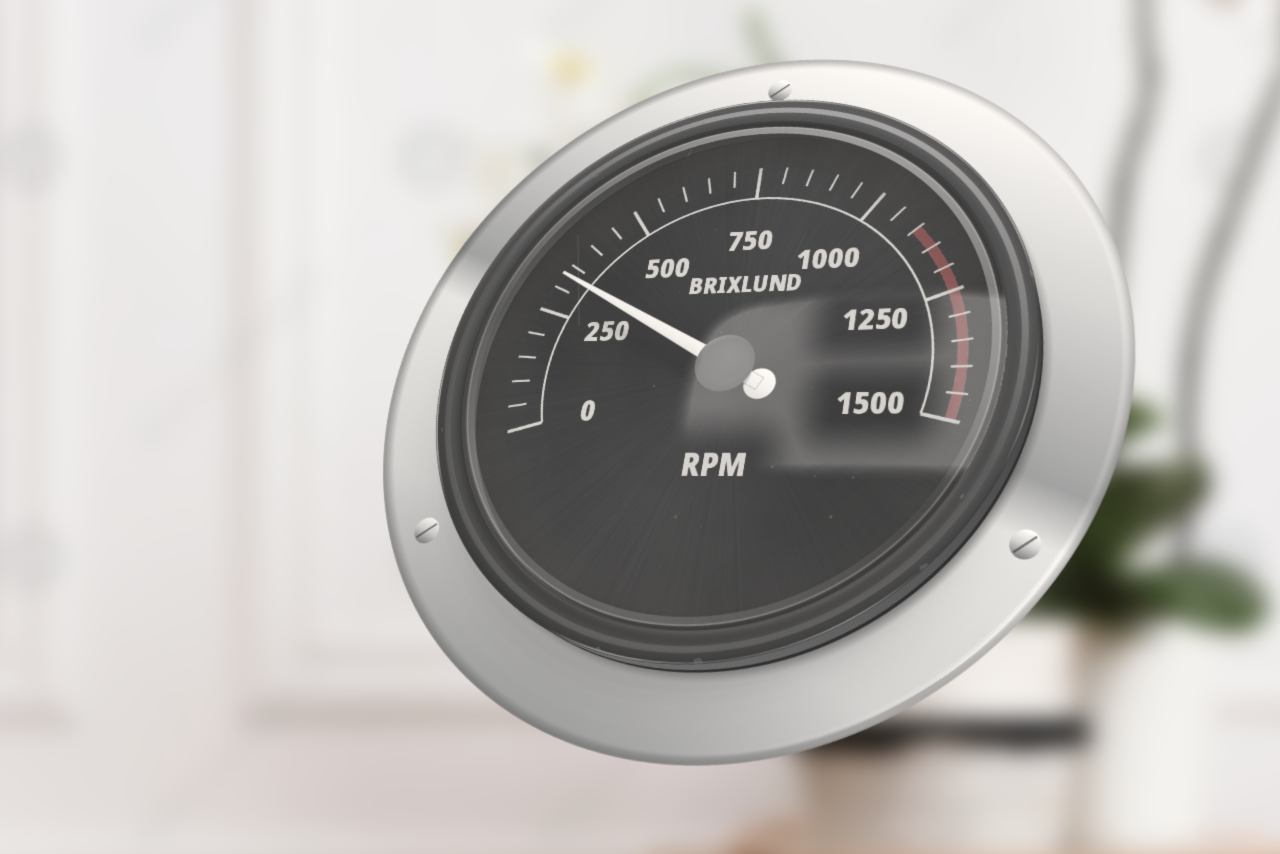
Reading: 325 (rpm)
